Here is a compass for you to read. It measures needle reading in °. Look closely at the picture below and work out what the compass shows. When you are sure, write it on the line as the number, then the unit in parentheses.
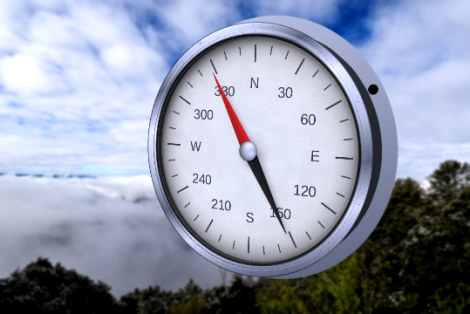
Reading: 330 (°)
